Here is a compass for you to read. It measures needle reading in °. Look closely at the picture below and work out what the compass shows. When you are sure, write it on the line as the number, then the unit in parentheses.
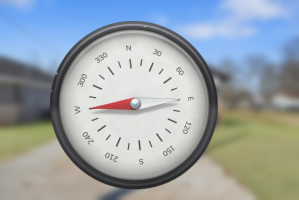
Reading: 270 (°)
